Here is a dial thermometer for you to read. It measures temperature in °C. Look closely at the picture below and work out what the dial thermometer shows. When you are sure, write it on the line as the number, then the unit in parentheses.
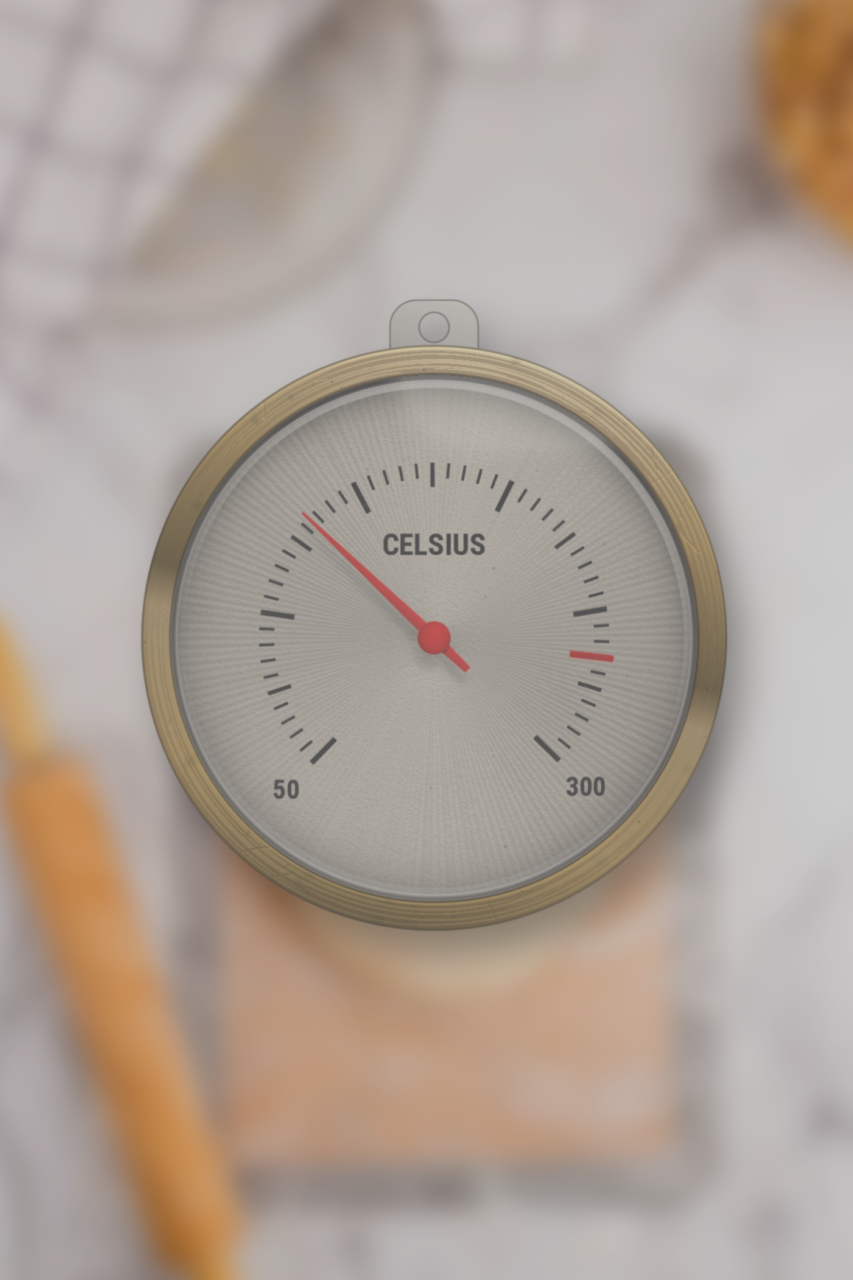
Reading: 132.5 (°C)
